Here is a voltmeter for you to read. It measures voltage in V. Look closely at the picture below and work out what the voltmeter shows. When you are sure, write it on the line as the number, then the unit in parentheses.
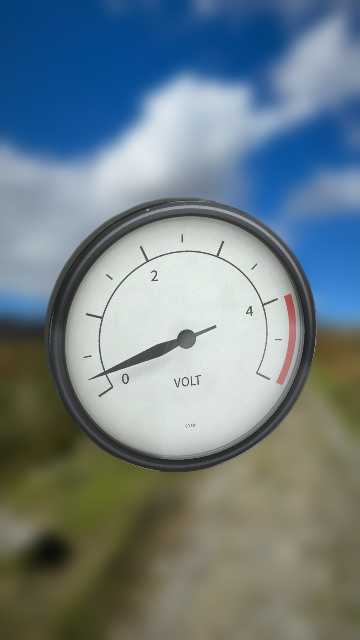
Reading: 0.25 (V)
